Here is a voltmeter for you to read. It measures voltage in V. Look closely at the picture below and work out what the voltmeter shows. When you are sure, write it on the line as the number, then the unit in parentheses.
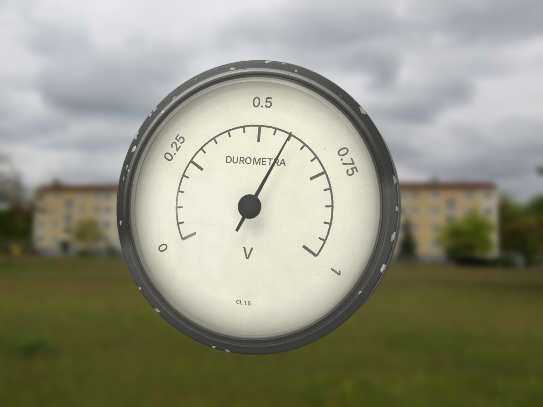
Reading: 0.6 (V)
